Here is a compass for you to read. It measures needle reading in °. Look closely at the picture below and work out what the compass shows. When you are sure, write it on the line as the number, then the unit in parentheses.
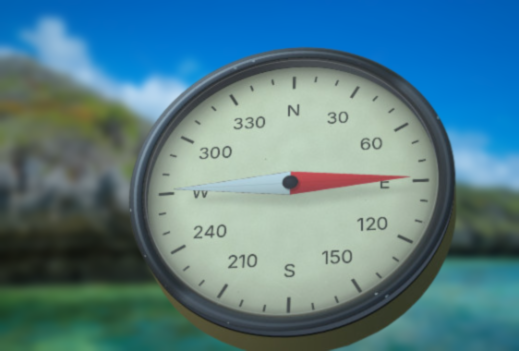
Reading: 90 (°)
